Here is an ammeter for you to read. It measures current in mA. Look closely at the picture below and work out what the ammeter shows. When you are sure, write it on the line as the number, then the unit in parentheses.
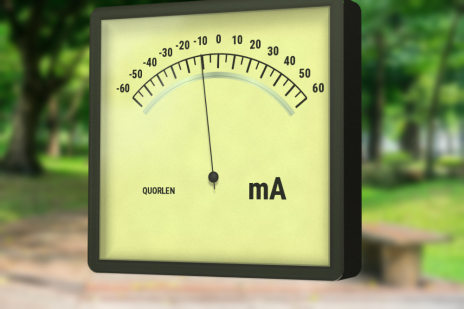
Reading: -10 (mA)
